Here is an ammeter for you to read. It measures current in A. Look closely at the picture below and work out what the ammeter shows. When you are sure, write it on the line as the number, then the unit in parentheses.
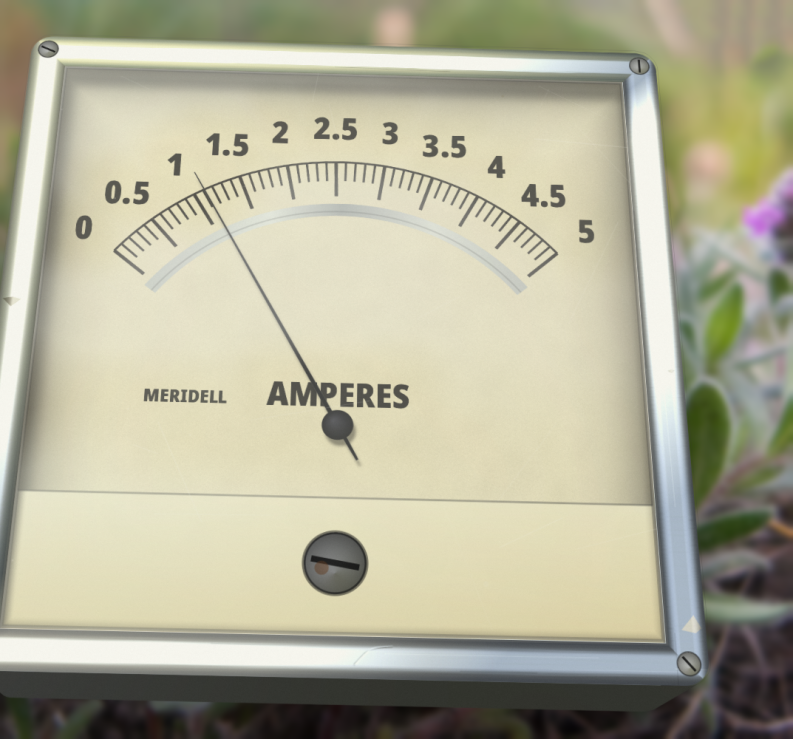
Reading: 1.1 (A)
